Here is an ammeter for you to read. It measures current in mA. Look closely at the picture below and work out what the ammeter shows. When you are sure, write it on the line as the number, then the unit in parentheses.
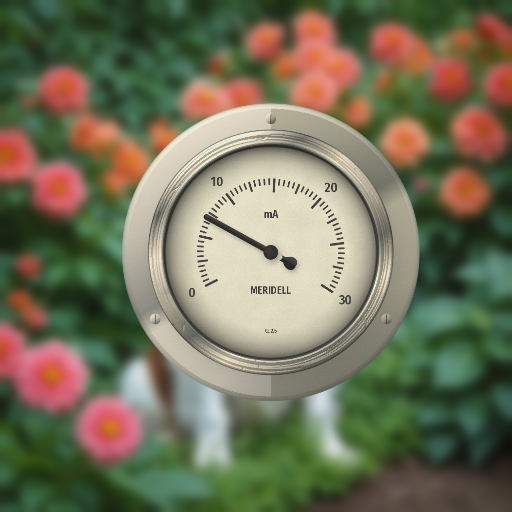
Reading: 7 (mA)
